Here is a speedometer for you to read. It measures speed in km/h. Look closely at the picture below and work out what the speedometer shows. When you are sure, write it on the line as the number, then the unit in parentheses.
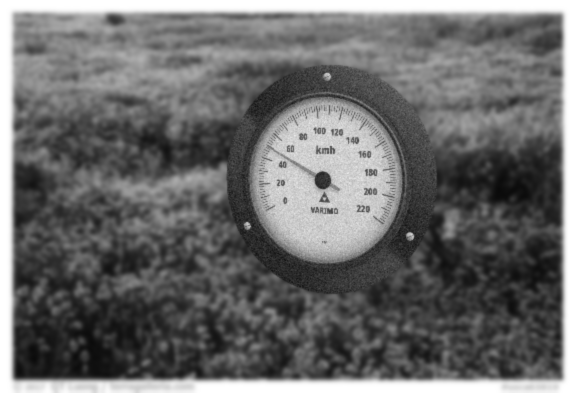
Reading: 50 (km/h)
